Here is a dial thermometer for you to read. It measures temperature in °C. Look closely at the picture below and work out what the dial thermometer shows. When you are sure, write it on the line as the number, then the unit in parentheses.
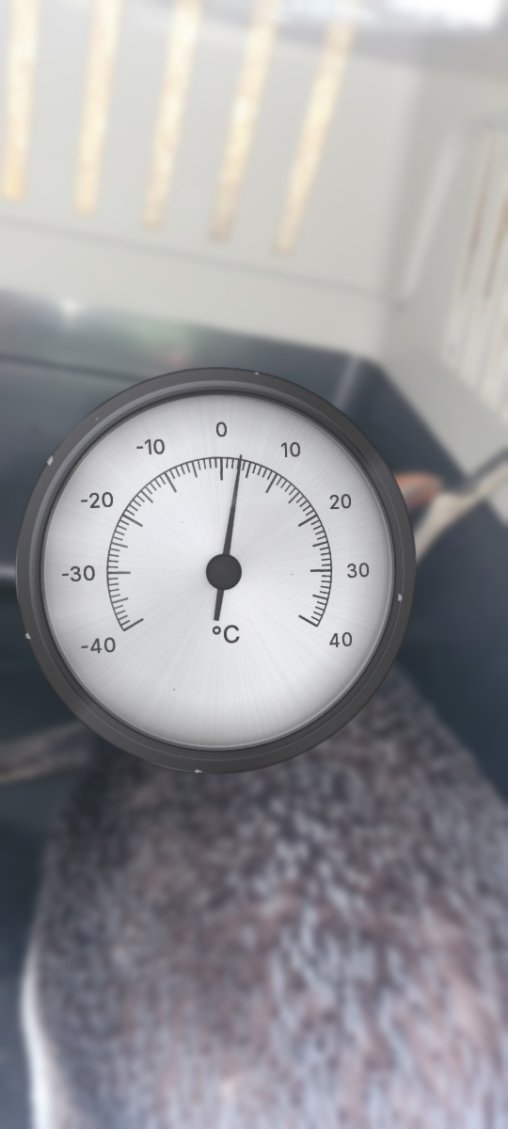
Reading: 3 (°C)
